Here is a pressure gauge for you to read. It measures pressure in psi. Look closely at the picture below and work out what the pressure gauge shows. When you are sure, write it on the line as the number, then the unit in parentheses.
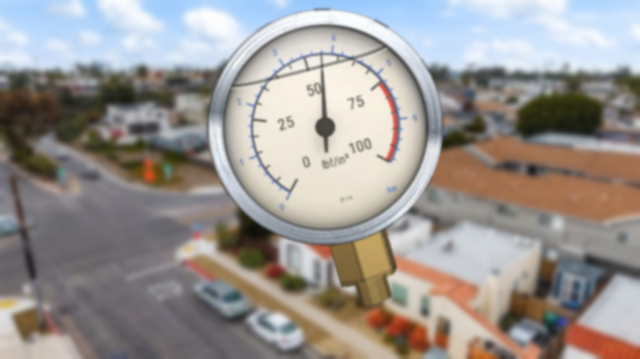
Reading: 55 (psi)
